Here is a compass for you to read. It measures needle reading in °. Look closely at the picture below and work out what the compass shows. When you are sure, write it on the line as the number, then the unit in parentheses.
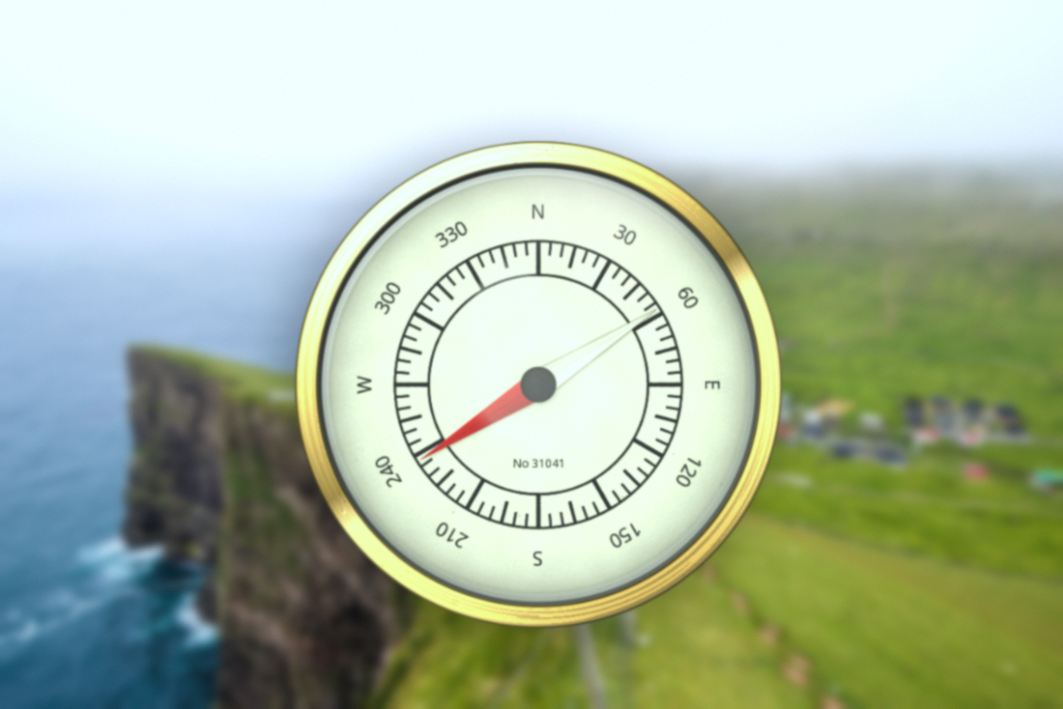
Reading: 237.5 (°)
